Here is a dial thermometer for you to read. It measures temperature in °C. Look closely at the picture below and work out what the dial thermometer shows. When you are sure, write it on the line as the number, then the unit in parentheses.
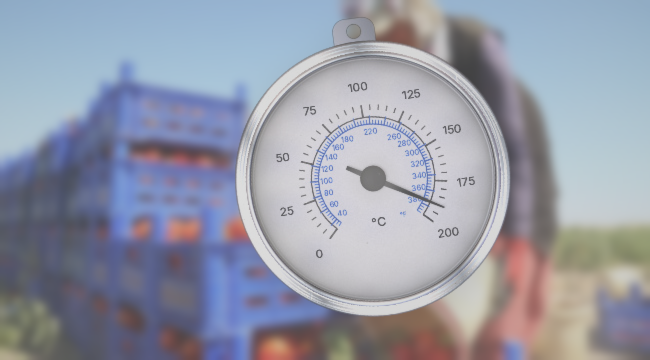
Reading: 190 (°C)
